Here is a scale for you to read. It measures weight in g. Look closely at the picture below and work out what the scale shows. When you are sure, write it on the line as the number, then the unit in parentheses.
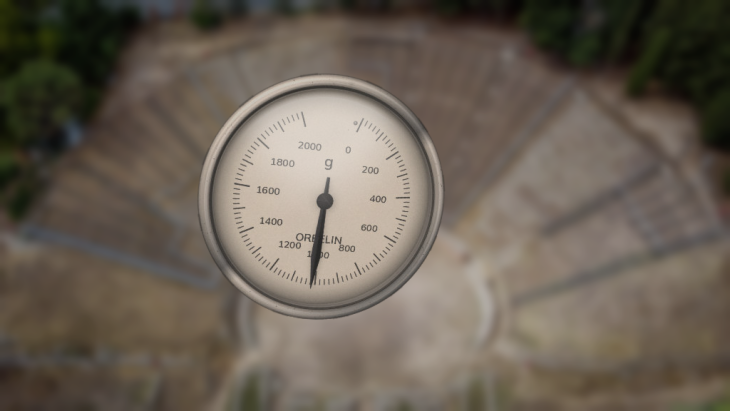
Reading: 1020 (g)
